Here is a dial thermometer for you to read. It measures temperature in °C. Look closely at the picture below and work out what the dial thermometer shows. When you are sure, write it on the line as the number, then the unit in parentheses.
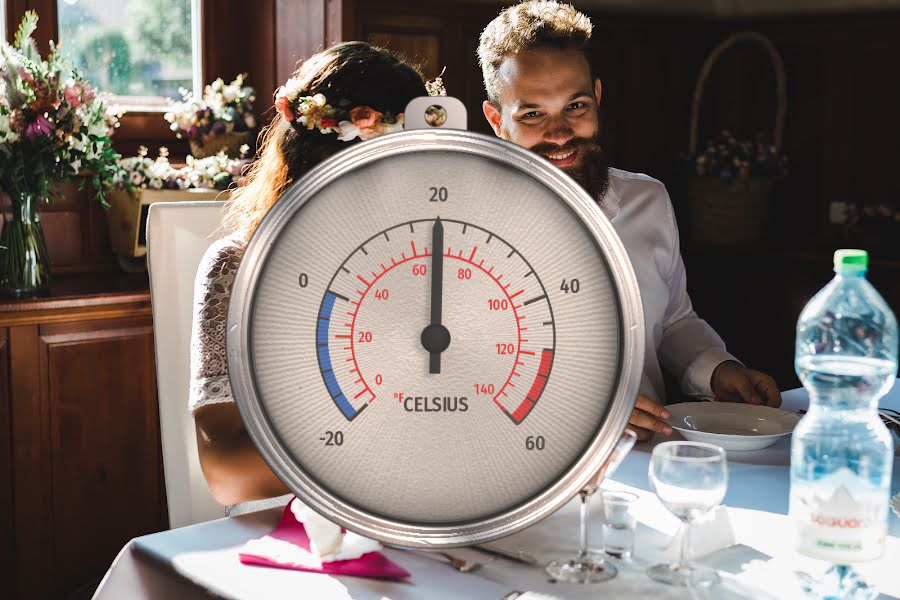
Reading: 20 (°C)
